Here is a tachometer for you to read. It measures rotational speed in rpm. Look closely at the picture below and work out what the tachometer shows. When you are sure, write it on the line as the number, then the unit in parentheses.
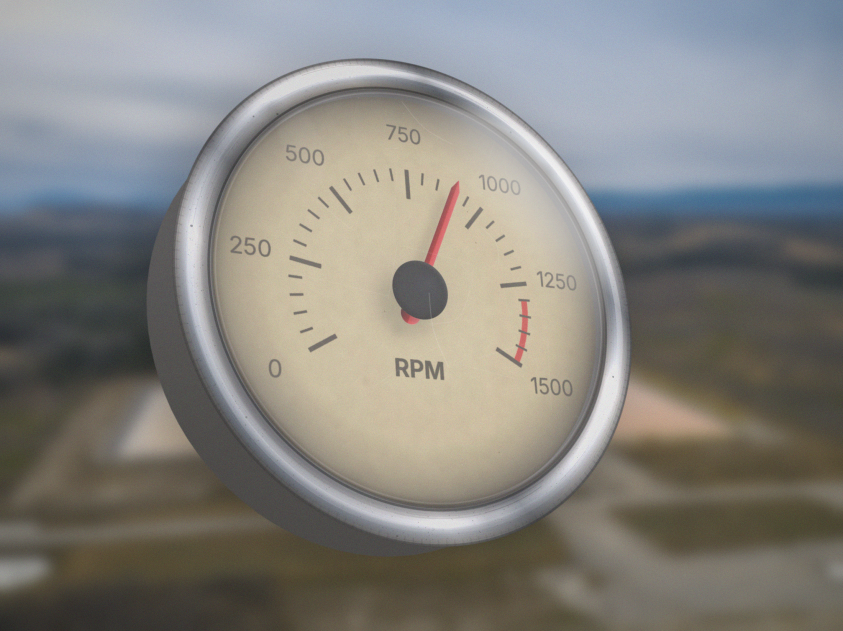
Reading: 900 (rpm)
